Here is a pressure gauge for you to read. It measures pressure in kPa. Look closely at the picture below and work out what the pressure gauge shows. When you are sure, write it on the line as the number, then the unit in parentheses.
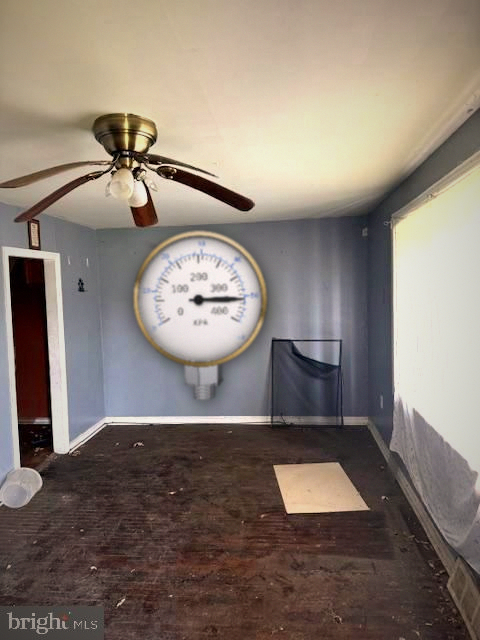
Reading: 350 (kPa)
